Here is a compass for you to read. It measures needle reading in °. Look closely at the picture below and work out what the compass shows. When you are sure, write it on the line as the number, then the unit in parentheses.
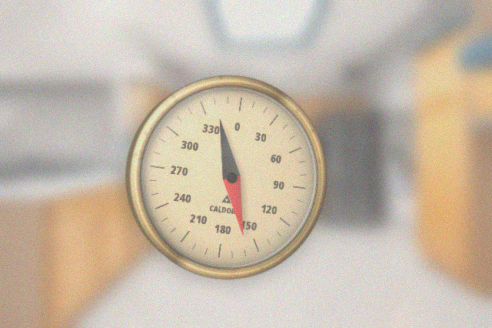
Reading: 160 (°)
